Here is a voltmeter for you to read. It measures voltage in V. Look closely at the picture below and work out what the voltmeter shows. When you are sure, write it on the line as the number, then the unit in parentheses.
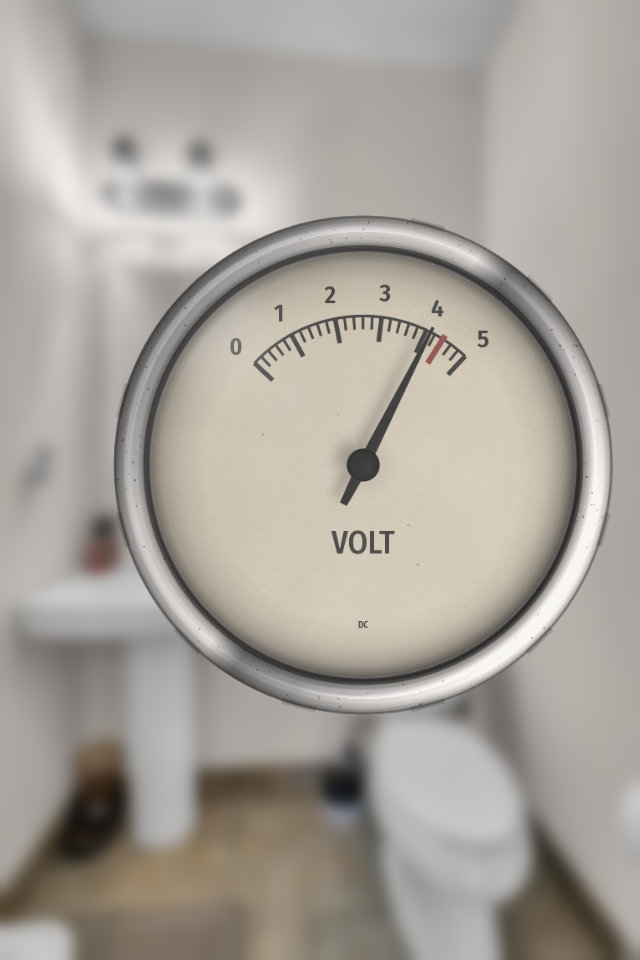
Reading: 4.1 (V)
